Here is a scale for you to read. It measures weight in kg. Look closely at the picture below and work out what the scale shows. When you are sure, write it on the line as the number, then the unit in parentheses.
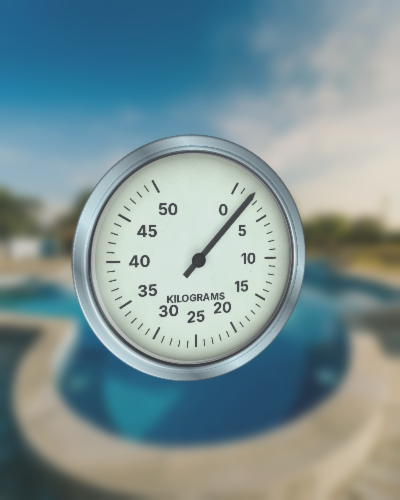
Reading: 2 (kg)
